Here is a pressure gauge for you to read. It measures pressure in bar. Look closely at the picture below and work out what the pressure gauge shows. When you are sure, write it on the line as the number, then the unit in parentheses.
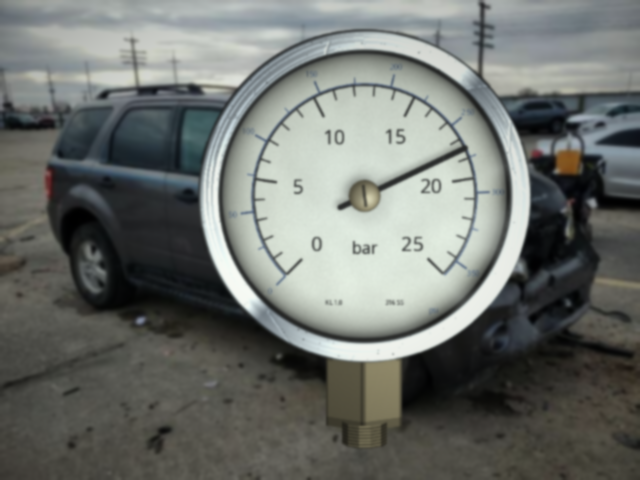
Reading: 18.5 (bar)
